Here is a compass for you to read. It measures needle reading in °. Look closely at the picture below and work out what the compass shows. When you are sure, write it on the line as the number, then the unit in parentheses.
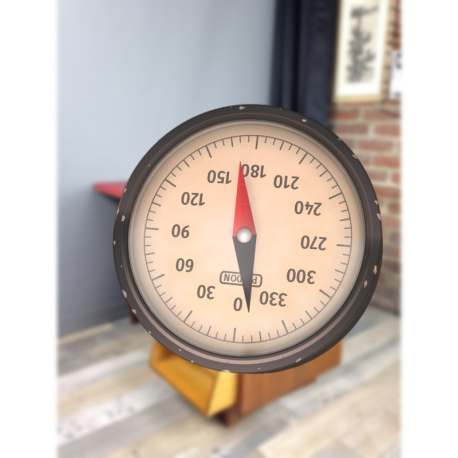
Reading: 170 (°)
